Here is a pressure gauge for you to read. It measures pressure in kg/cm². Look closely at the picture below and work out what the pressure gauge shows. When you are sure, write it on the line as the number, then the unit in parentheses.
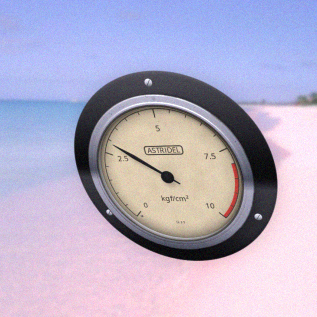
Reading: 3 (kg/cm²)
